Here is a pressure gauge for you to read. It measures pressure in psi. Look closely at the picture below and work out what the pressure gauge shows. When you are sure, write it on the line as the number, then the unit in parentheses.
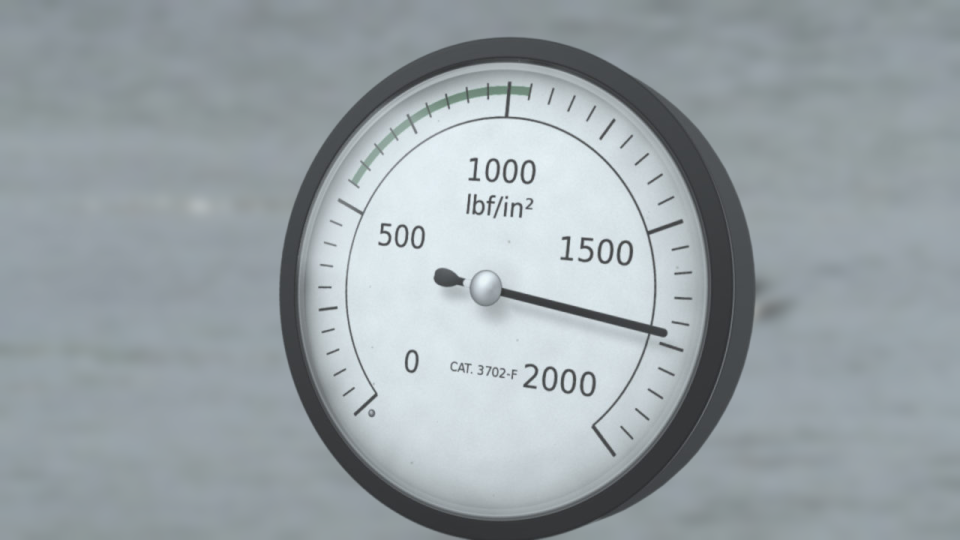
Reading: 1725 (psi)
